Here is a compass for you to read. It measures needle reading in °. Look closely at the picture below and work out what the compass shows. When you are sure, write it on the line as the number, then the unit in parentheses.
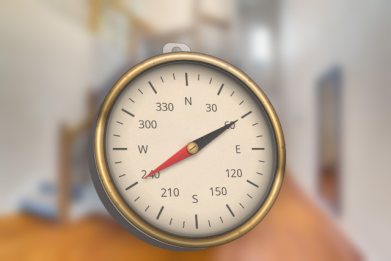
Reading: 240 (°)
